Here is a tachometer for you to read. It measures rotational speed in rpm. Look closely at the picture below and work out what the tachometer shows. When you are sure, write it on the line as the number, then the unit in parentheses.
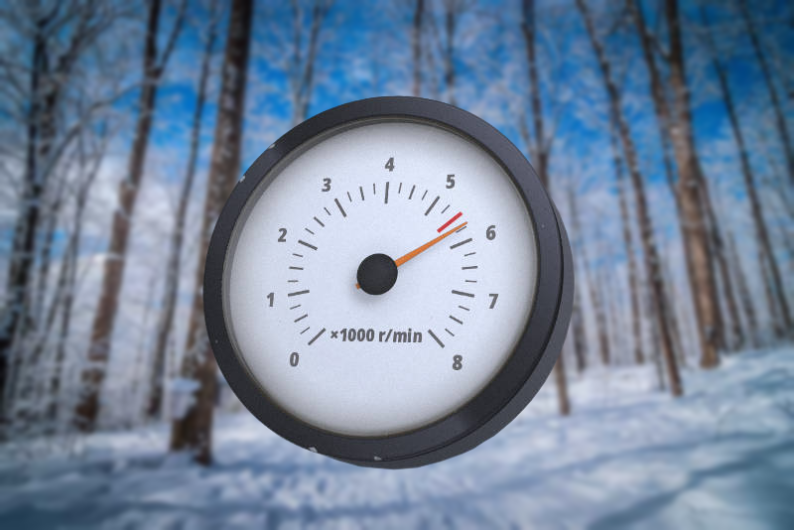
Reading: 5750 (rpm)
